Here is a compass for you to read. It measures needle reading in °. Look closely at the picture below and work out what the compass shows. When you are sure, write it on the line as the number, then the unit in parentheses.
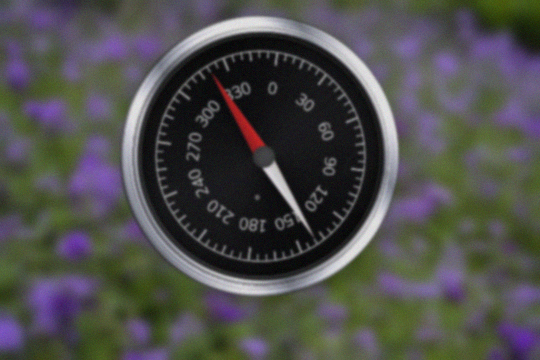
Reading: 320 (°)
